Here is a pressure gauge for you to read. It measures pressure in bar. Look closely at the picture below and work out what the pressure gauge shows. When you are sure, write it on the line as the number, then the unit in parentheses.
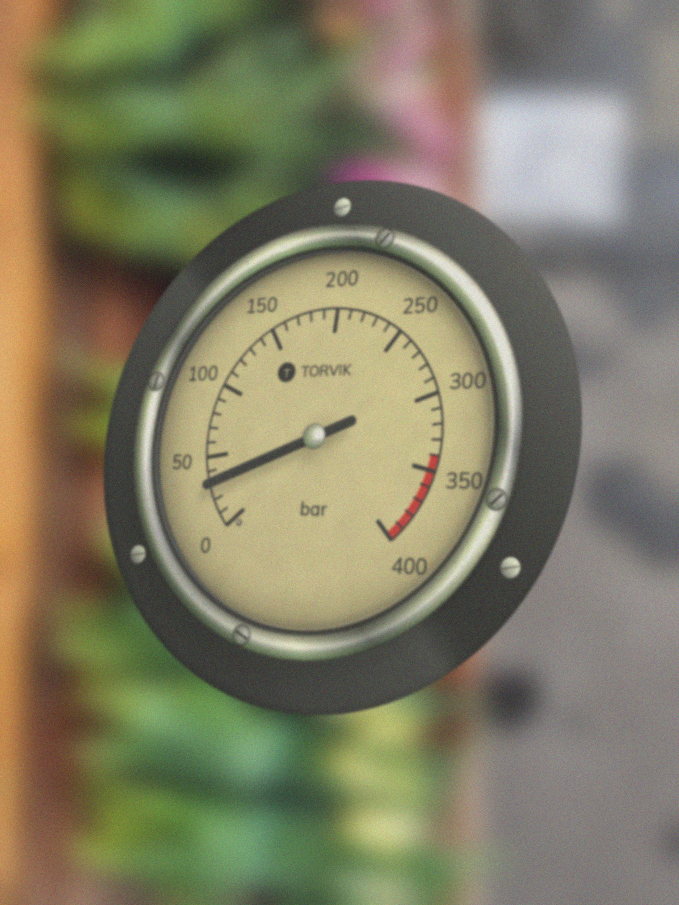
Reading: 30 (bar)
